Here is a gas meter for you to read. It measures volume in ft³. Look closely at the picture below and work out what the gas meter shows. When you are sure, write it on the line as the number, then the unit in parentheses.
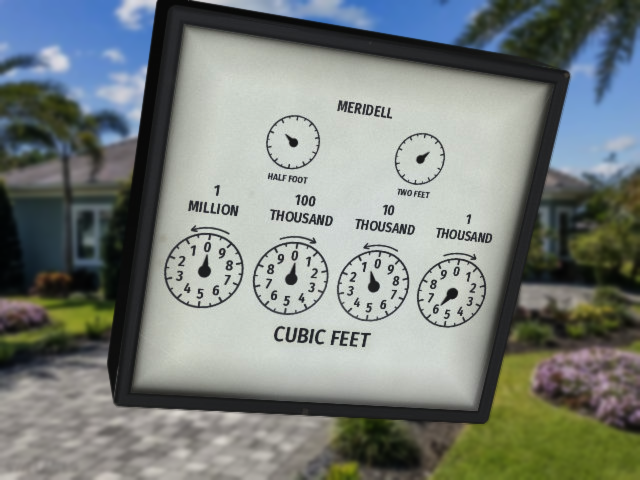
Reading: 600 (ft³)
